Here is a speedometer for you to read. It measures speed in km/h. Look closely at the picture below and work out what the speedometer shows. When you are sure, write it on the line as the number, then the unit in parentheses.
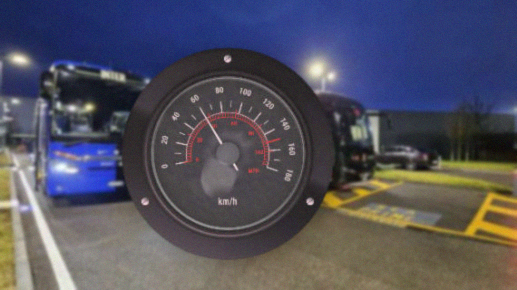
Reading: 60 (km/h)
